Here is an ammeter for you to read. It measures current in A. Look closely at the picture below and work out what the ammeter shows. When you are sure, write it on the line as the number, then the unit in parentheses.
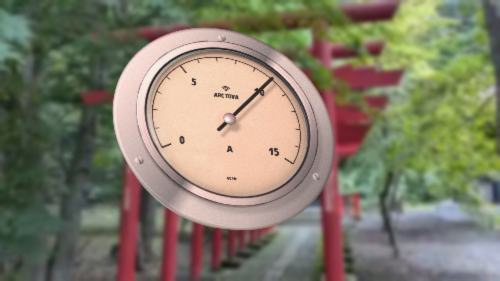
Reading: 10 (A)
